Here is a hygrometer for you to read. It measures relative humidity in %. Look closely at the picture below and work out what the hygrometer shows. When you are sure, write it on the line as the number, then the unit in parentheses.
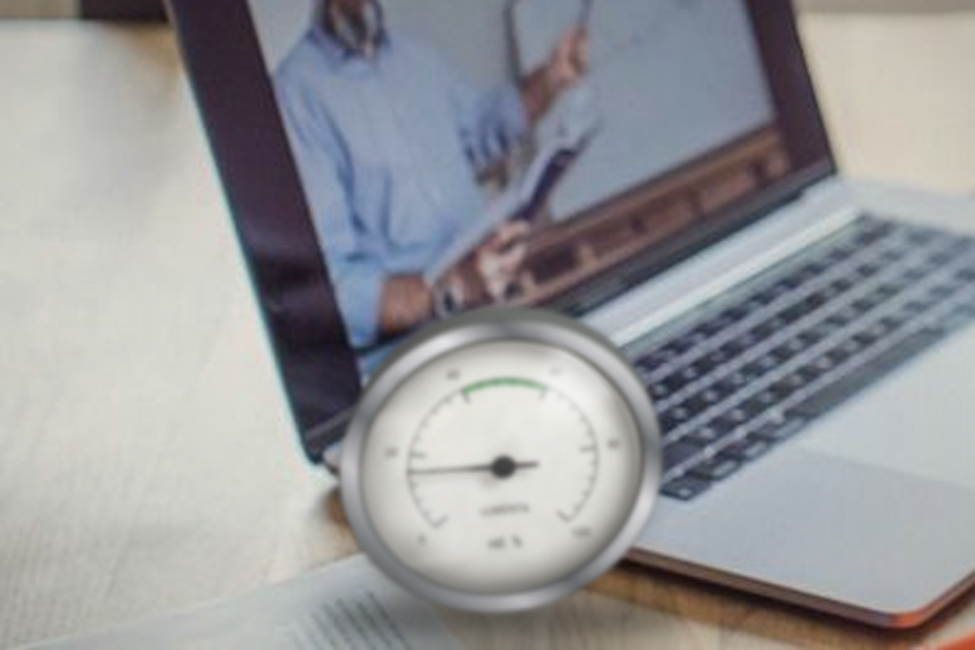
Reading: 16 (%)
